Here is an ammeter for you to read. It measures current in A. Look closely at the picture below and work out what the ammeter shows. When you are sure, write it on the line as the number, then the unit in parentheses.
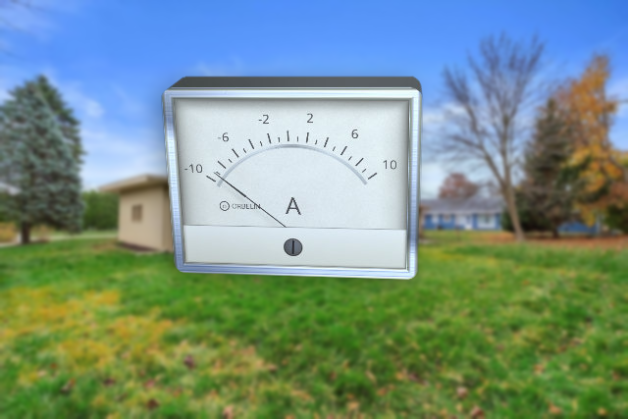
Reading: -9 (A)
